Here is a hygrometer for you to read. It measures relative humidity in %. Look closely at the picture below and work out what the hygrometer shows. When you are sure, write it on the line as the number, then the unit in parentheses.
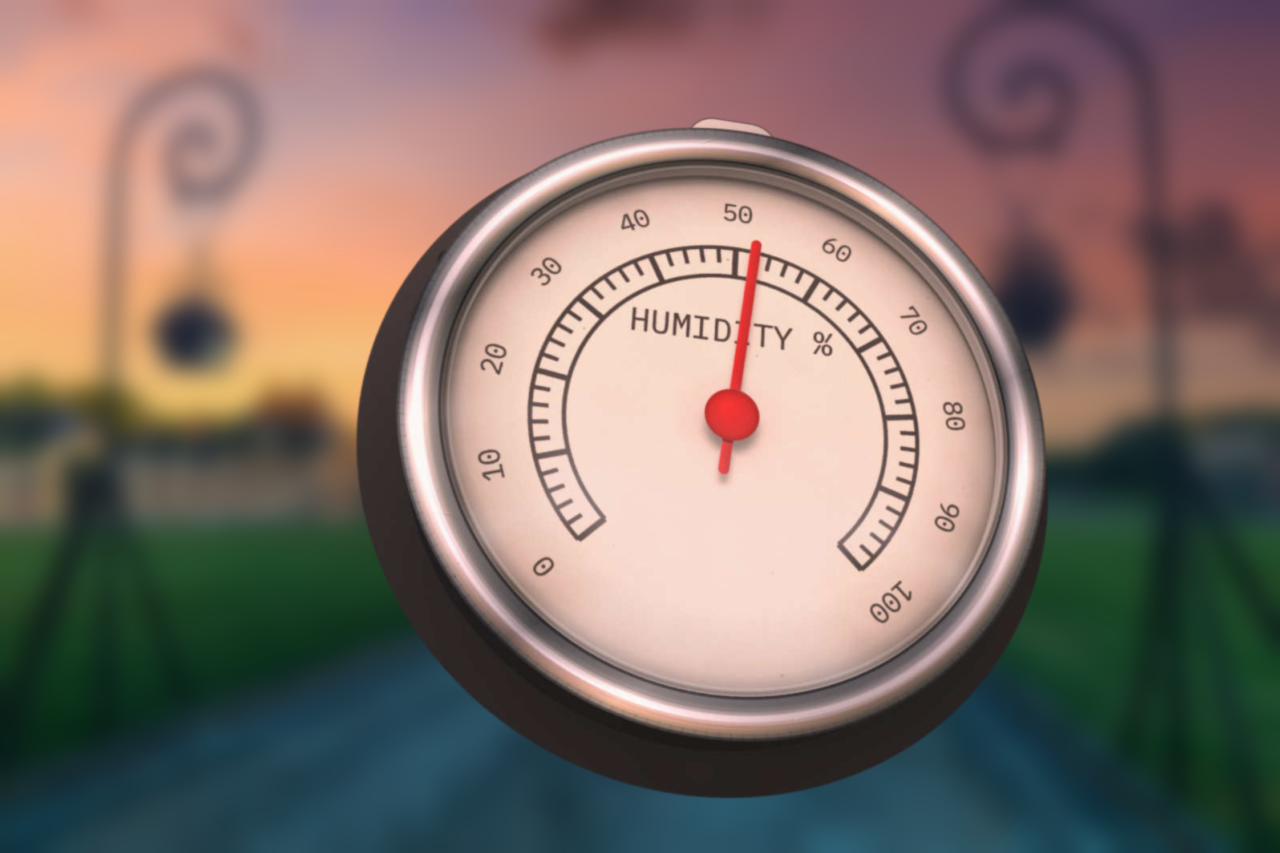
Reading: 52 (%)
